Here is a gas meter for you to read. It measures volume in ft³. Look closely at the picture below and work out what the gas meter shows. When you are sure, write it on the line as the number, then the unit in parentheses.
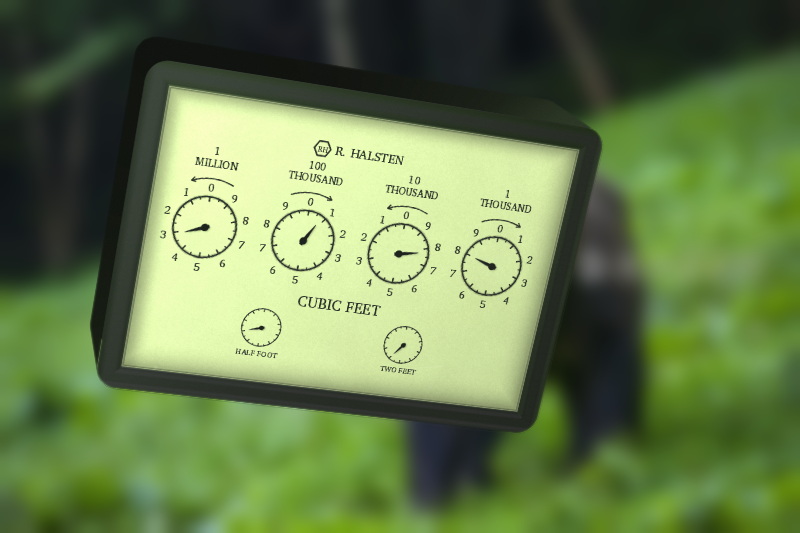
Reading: 307800 (ft³)
